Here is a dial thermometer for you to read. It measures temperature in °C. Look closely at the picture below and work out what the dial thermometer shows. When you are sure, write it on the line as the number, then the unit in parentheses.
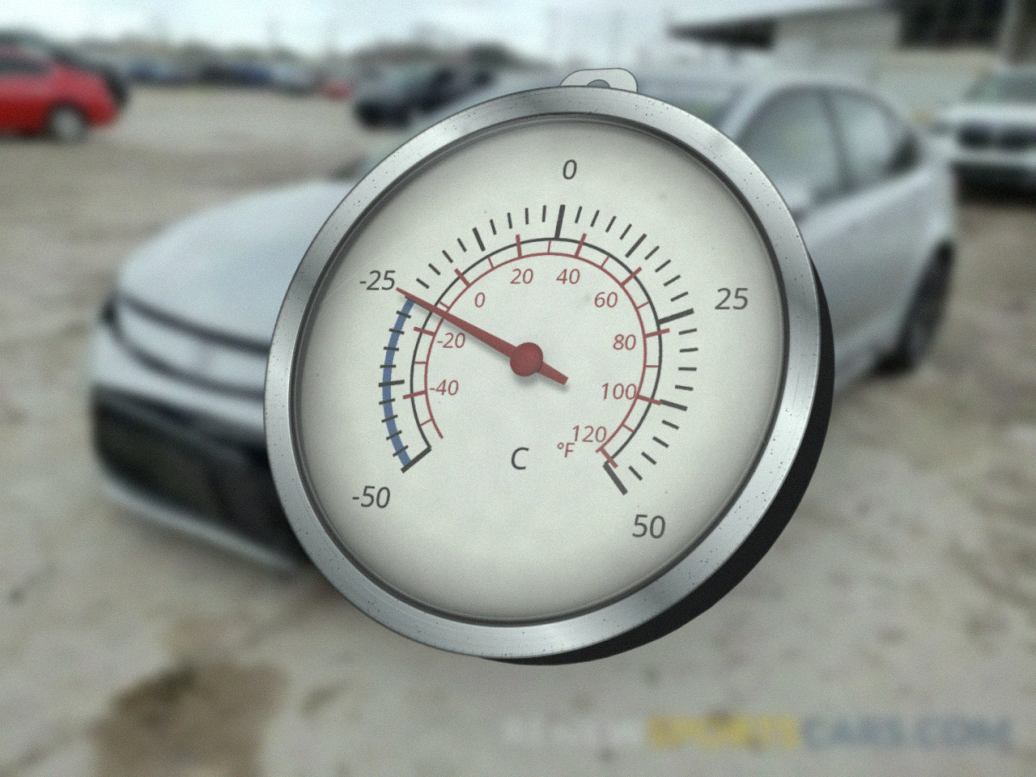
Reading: -25 (°C)
